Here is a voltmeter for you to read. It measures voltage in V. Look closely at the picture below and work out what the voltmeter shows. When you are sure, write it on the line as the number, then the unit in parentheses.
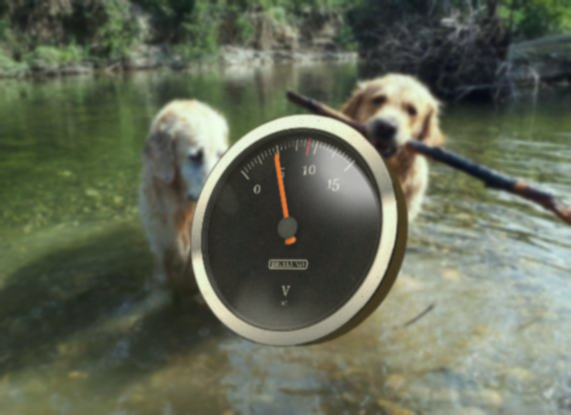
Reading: 5 (V)
